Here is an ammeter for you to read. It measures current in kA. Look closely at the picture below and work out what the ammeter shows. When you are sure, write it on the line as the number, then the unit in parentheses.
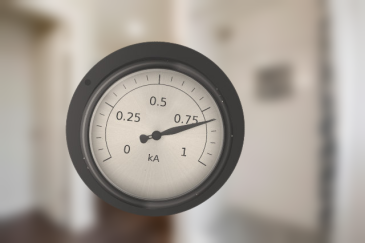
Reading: 0.8 (kA)
